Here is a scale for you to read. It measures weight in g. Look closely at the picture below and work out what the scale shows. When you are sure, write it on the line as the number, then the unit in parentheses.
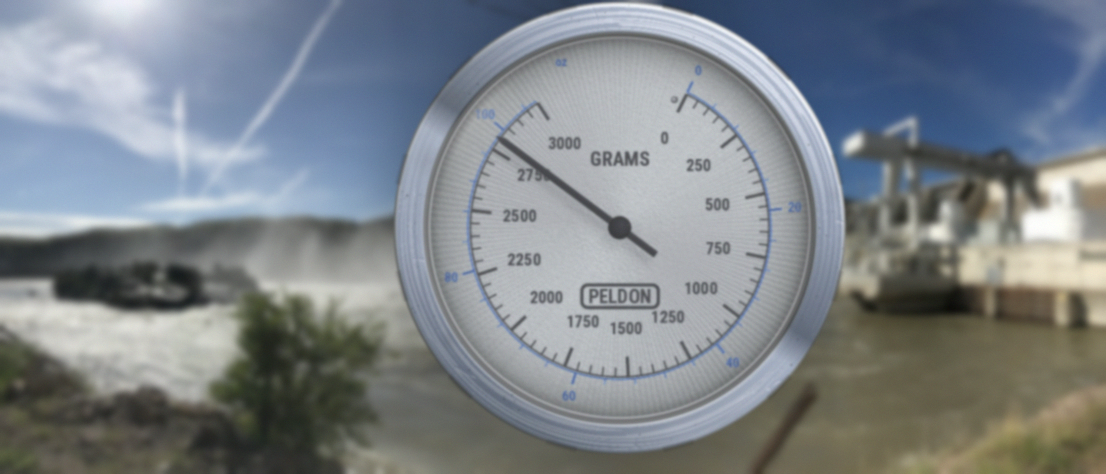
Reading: 2800 (g)
